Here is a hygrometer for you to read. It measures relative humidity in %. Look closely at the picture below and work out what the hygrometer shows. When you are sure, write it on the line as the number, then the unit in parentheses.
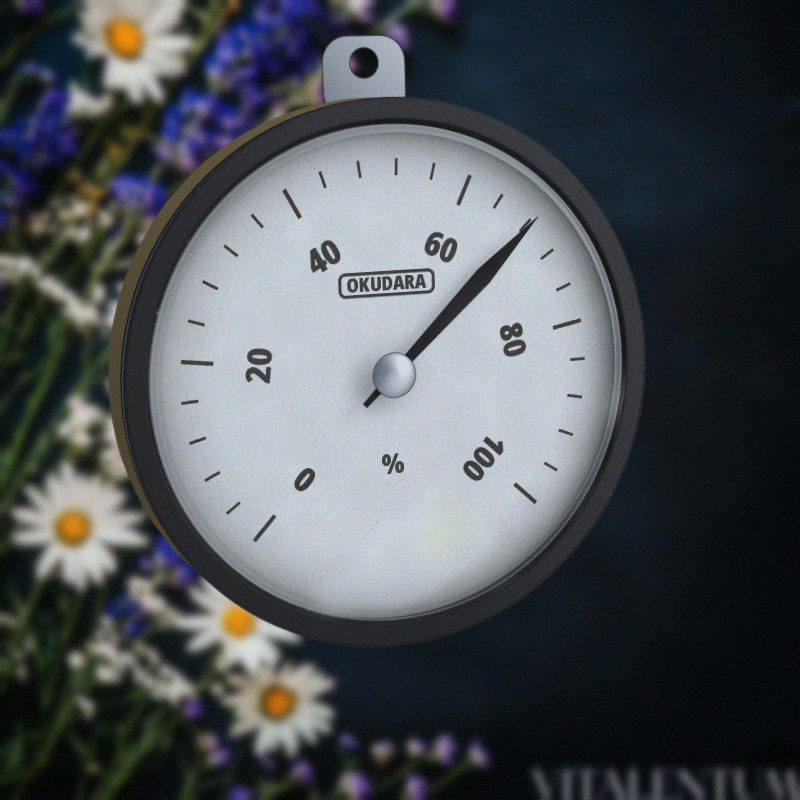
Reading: 68 (%)
